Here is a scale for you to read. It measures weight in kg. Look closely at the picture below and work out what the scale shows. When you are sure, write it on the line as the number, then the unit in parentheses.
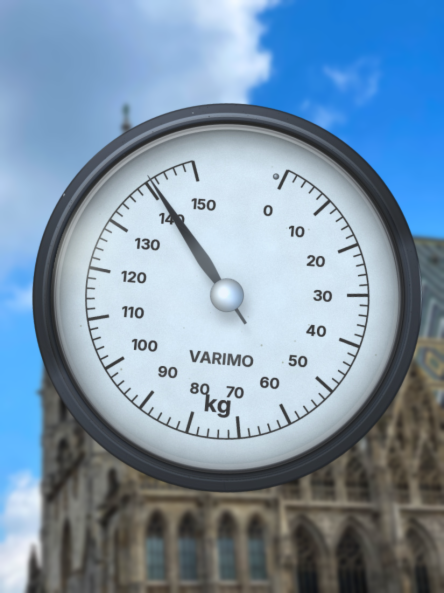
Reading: 141 (kg)
